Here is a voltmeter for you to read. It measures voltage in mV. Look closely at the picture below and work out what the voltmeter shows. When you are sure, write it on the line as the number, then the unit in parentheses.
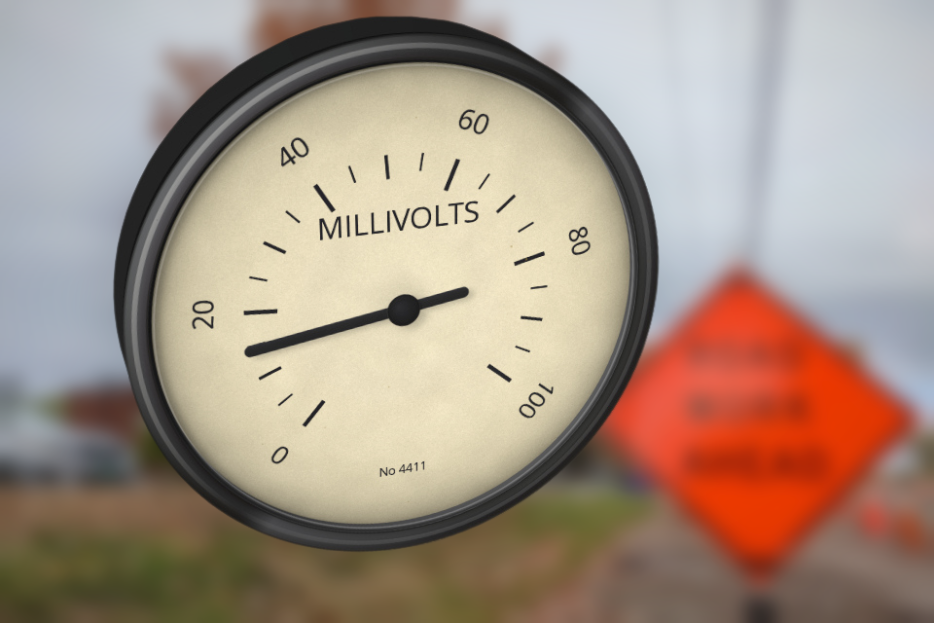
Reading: 15 (mV)
